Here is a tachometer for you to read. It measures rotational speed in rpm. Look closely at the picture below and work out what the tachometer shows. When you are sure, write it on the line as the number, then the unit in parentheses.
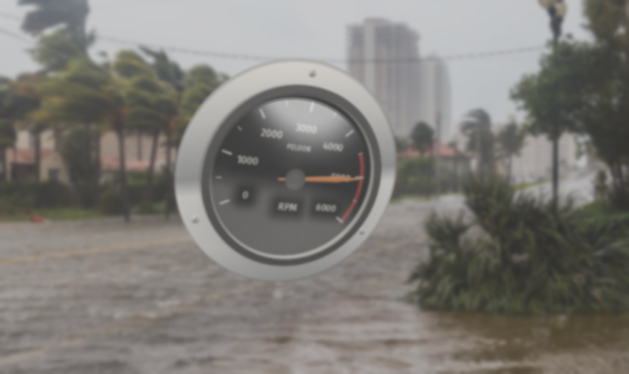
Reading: 5000 (rpm)
